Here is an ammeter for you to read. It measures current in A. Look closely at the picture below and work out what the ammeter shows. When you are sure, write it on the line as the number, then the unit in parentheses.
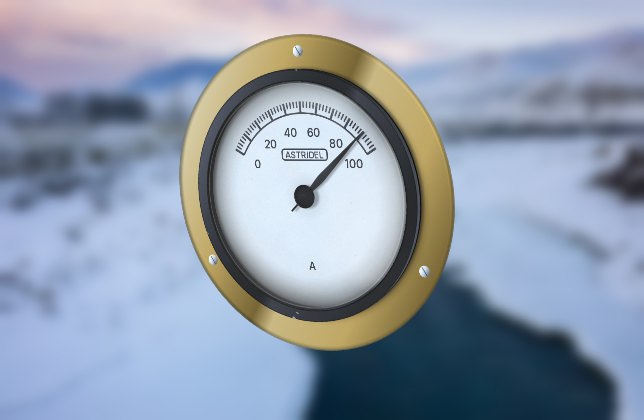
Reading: 90 (A)
